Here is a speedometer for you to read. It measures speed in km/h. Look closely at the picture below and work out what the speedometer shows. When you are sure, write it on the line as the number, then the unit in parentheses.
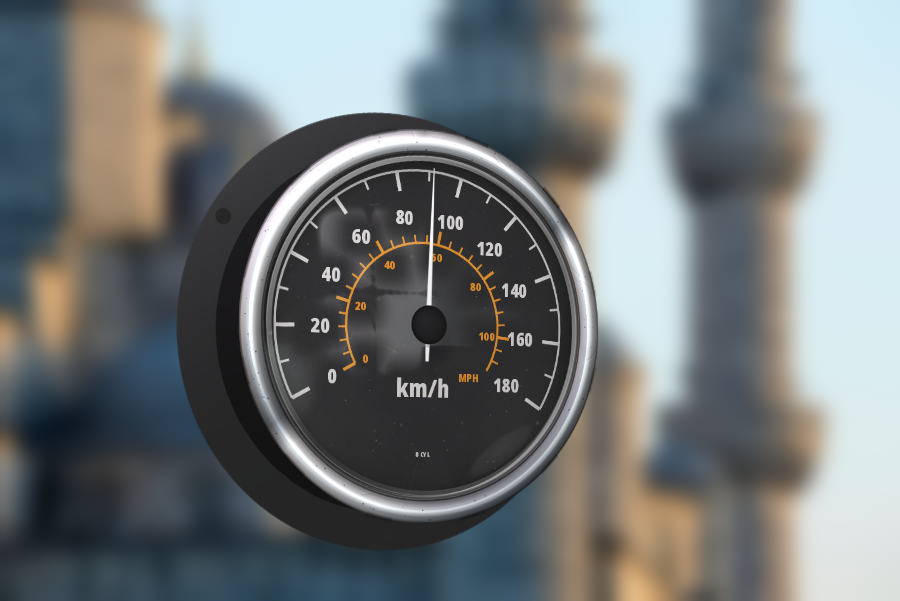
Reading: 90 (km/h)
